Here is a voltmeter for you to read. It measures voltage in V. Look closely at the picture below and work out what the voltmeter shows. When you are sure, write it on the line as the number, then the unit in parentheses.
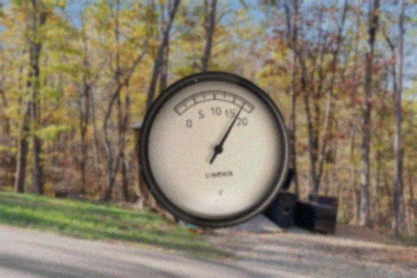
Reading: 17.5 (V)
